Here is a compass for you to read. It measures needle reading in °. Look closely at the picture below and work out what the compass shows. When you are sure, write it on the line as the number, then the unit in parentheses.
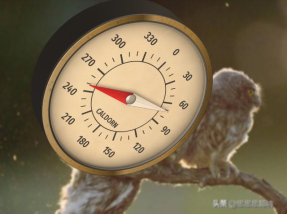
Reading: 250 (°)
